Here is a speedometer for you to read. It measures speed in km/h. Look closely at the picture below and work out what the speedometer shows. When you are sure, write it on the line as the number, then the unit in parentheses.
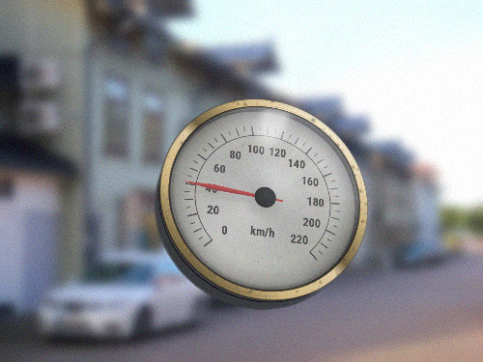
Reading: 40 (km/h)
